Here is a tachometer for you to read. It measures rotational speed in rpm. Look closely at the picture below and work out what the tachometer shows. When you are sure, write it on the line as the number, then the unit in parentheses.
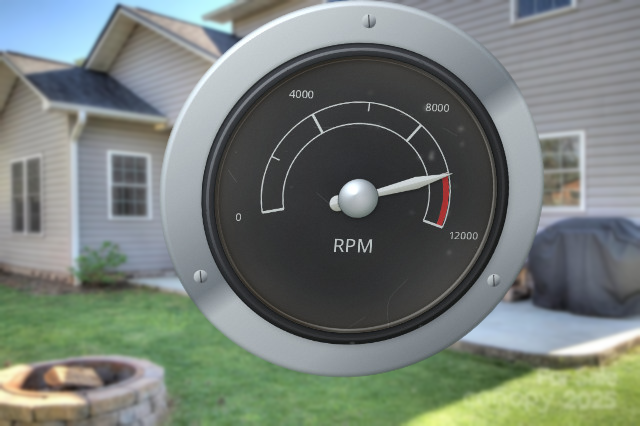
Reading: 10000 (rpm)
